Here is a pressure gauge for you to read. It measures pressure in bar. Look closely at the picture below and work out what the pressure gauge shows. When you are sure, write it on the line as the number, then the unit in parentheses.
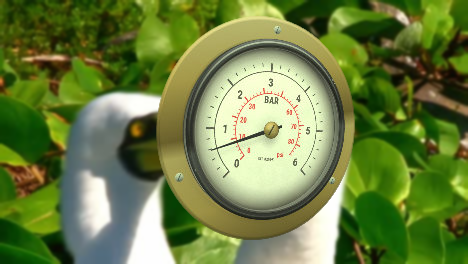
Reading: 0.6 (bar)
